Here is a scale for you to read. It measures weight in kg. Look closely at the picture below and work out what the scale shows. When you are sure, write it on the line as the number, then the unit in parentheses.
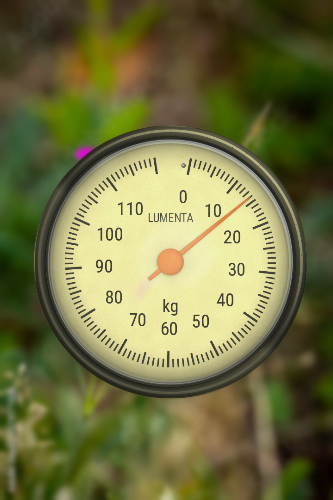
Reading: 14 (kg)
